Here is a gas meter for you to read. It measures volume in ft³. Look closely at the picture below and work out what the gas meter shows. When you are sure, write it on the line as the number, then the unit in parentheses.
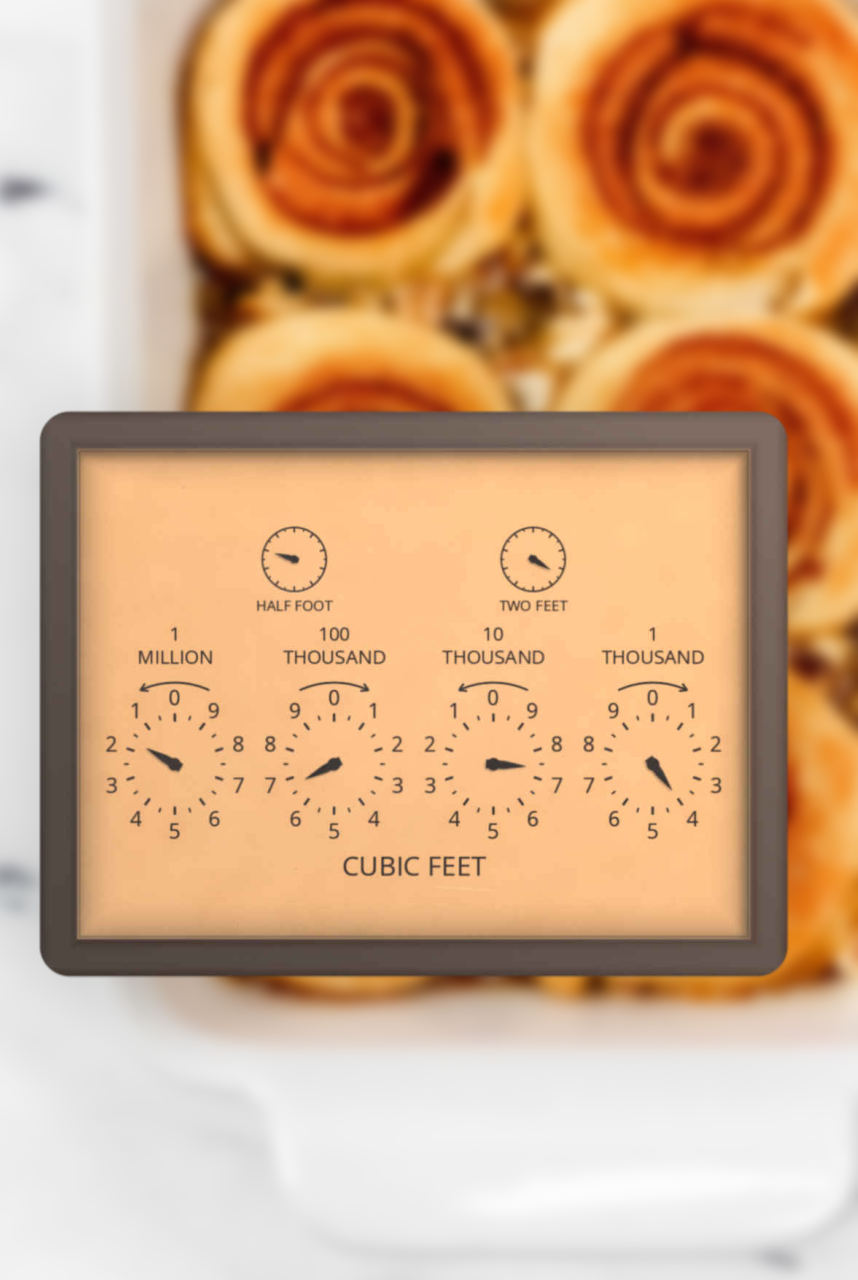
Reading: 167400 (ft³)
